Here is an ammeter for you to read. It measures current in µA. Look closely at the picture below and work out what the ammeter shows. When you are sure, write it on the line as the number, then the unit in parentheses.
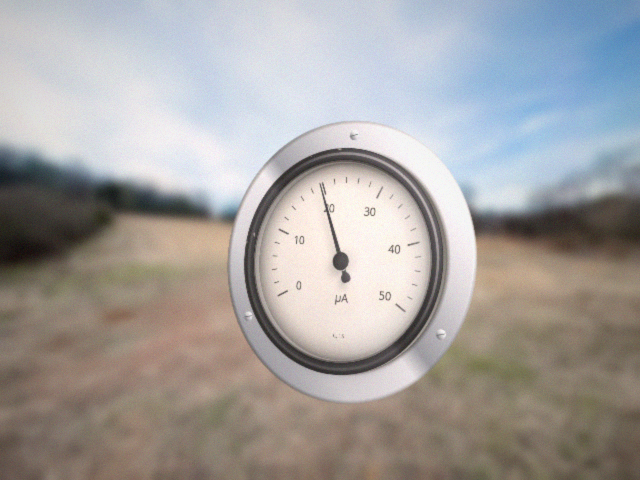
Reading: 20 (µA)
